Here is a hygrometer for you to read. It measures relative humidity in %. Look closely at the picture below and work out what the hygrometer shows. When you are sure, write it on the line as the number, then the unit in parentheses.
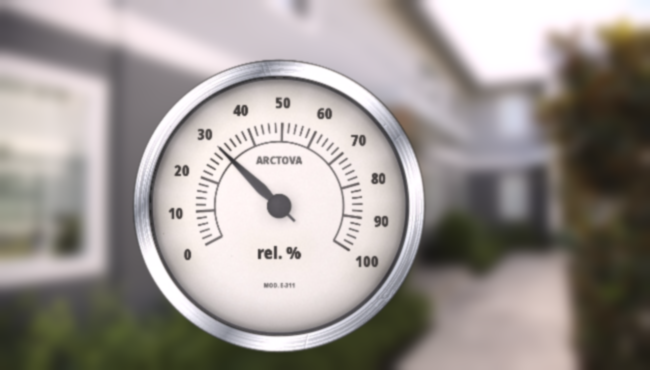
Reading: 30 (%)
